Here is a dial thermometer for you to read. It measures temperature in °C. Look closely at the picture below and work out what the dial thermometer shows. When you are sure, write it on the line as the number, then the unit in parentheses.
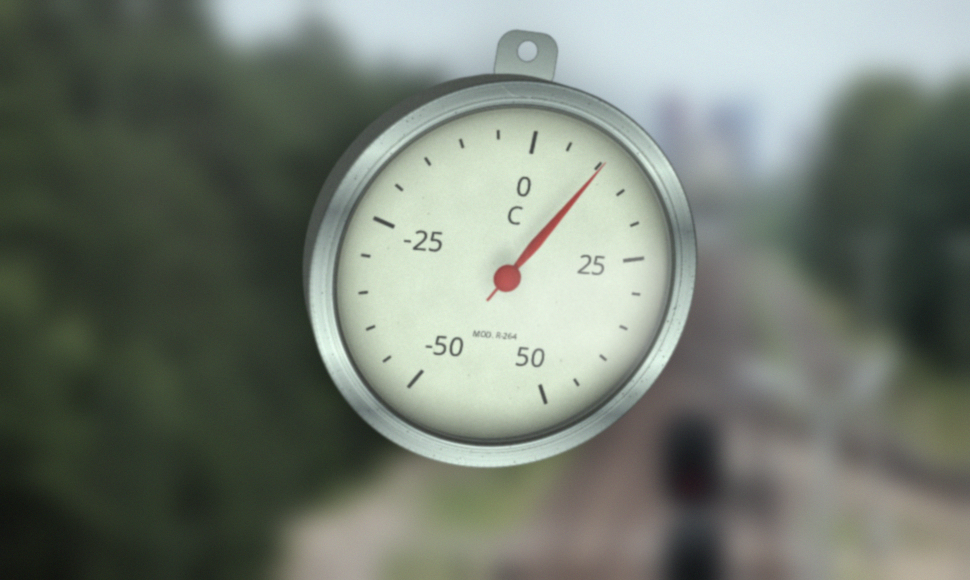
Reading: 10 (°C)
